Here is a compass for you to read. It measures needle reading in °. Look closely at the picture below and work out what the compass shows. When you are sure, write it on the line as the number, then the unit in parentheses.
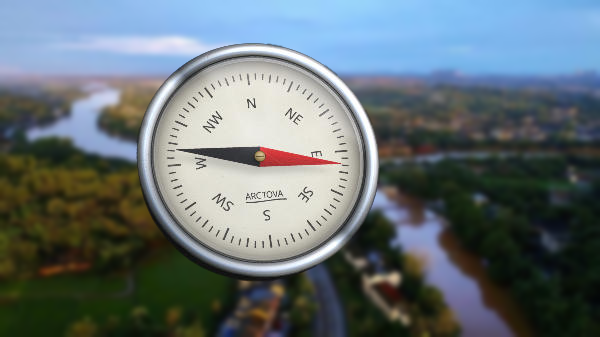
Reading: 100 (°)
